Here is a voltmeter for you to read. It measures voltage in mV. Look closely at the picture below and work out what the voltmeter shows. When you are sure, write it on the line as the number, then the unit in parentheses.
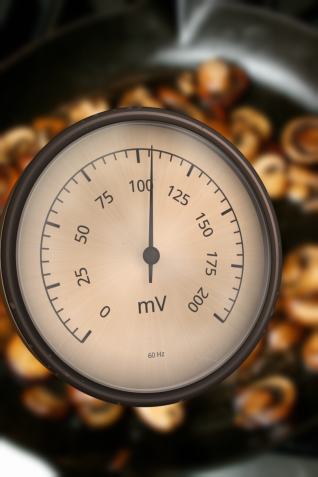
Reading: 105 (mV)
